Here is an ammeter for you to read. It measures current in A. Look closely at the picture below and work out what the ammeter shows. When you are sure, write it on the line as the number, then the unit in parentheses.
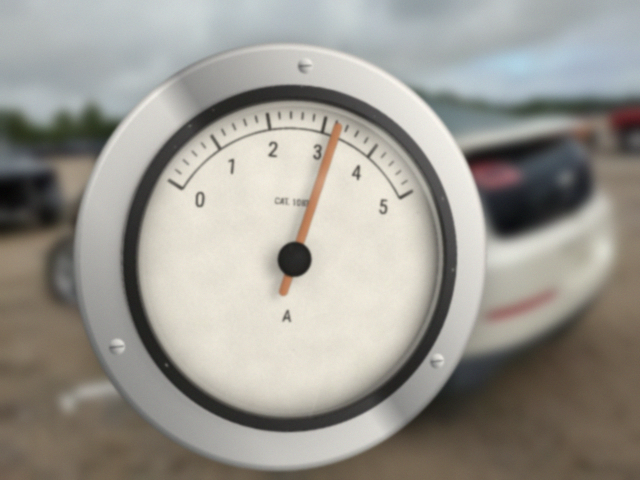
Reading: 3.2 (A)
